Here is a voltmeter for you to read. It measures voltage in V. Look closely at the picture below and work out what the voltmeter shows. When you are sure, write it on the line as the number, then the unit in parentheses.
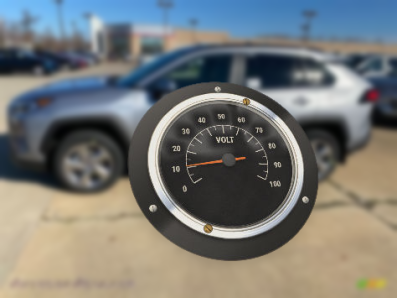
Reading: 10 (V)
